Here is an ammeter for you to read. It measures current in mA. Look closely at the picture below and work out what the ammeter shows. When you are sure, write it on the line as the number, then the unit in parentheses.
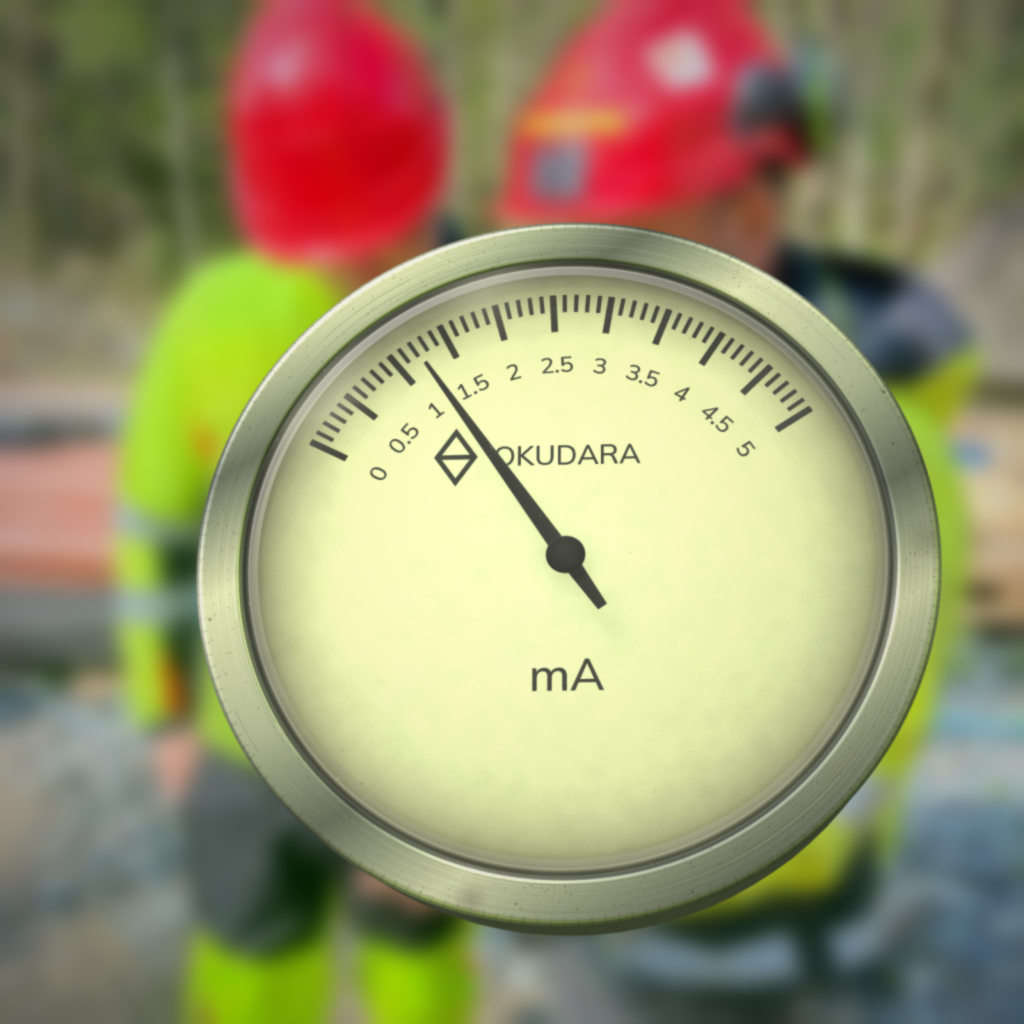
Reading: 1.2 (mA)
